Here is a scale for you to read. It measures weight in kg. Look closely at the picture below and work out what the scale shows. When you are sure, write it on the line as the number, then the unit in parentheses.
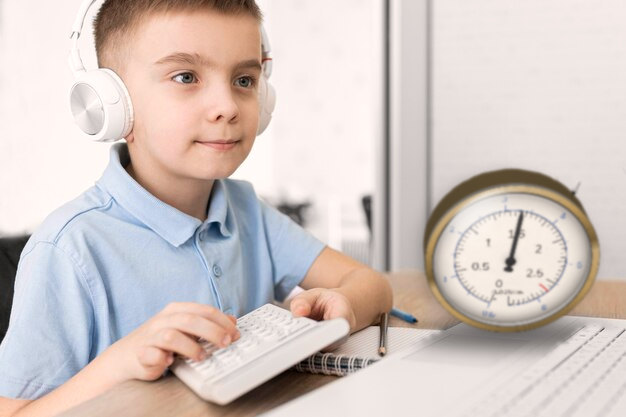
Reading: 1.5 (kg)
